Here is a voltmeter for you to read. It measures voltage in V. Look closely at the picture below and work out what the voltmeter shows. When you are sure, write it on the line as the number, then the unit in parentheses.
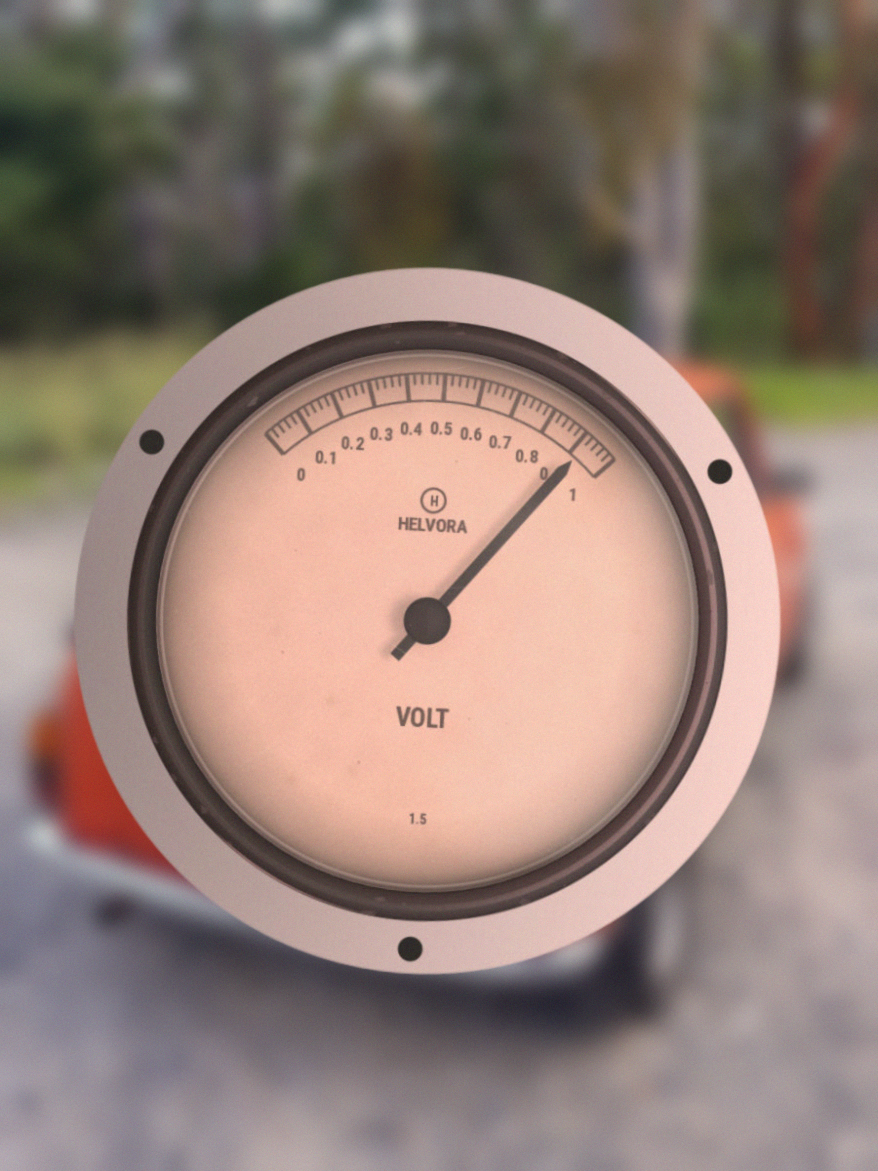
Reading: 0.92 (V)
